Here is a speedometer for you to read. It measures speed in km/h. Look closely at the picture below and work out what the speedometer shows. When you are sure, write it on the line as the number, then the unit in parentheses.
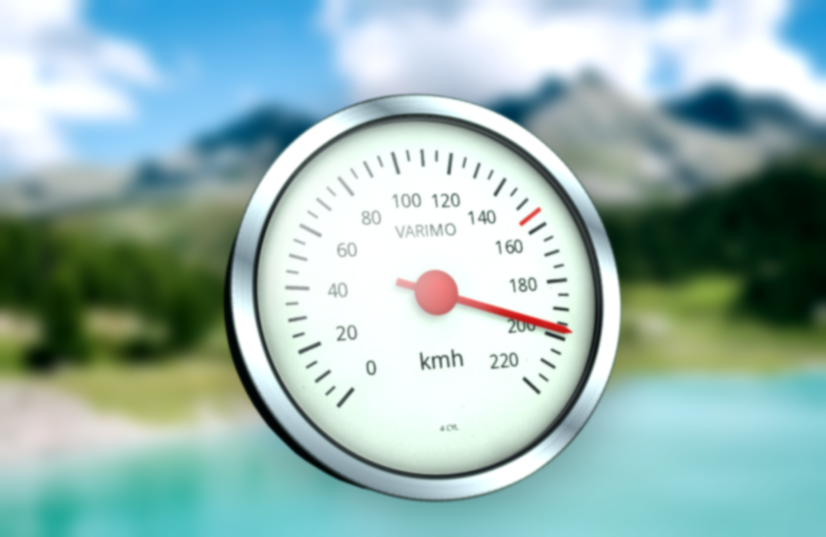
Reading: 197.5 (km/h)
